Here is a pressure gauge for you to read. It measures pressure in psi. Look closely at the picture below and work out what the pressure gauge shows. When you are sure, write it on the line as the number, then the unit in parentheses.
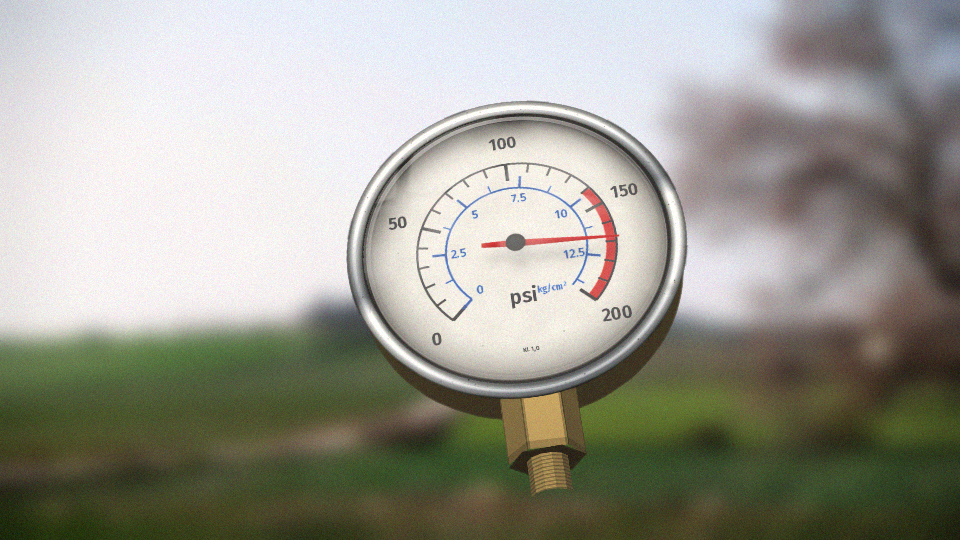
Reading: 170 (psi)
